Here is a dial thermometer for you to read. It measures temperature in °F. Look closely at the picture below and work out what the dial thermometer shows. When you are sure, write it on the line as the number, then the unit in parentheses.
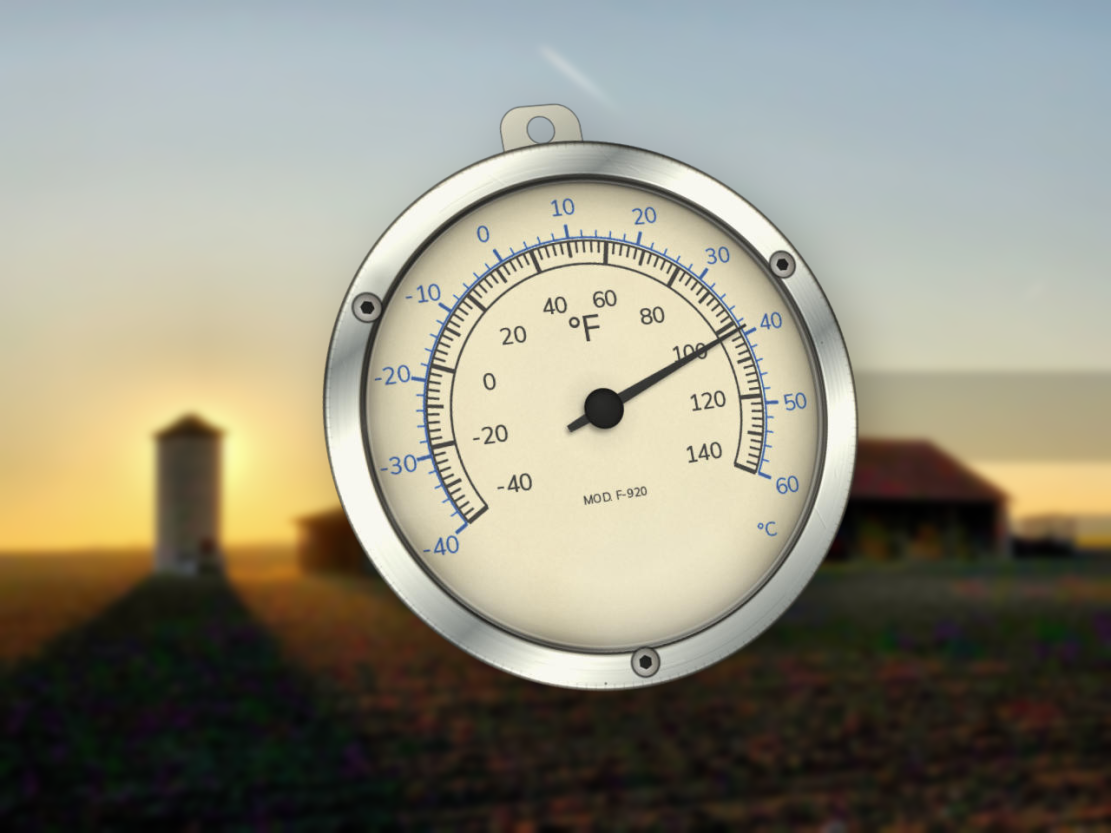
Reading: 102 (°F)
